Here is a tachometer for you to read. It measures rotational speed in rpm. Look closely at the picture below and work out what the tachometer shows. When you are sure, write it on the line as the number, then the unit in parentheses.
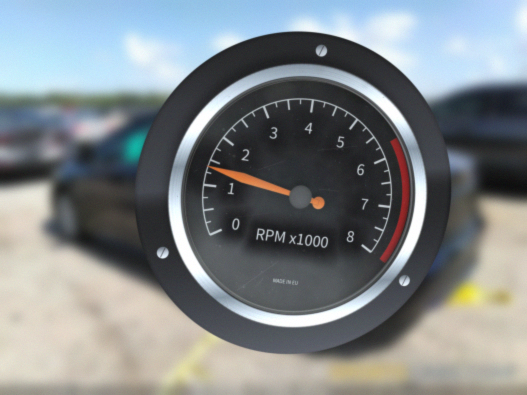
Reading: 1375 (rpm)
